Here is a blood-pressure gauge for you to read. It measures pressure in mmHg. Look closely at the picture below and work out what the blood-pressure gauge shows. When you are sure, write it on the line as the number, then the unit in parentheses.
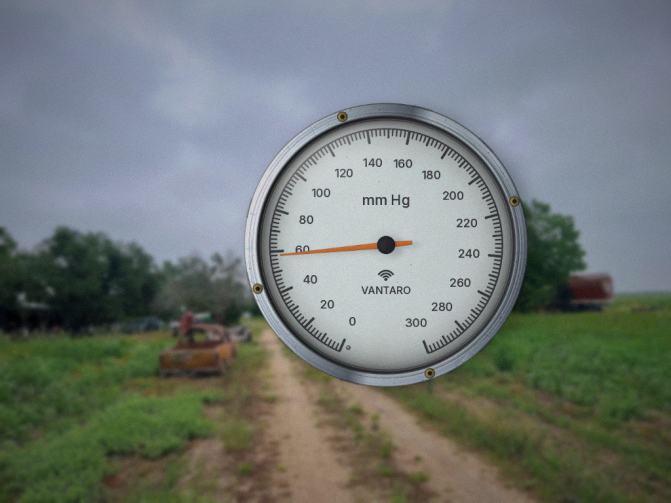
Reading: 58 (mmHg)
